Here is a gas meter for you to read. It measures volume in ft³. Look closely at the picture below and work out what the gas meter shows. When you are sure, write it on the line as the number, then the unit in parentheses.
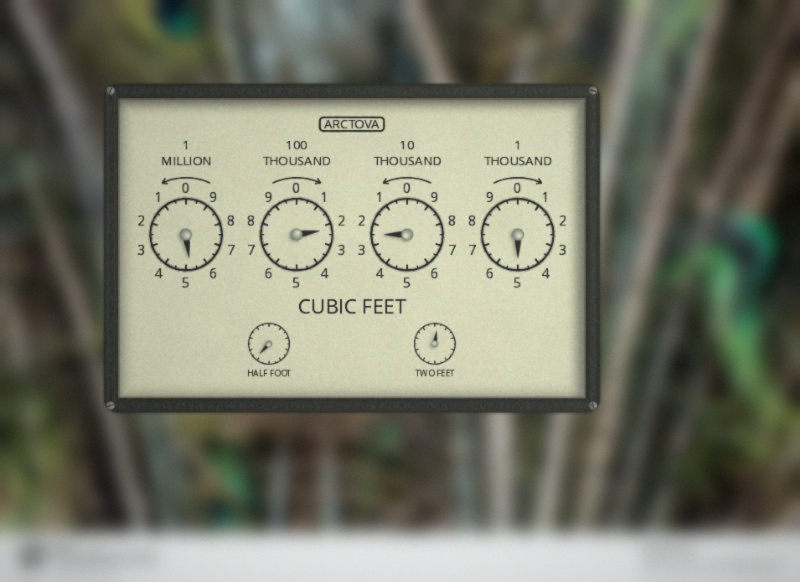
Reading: 522500 (ft³)
